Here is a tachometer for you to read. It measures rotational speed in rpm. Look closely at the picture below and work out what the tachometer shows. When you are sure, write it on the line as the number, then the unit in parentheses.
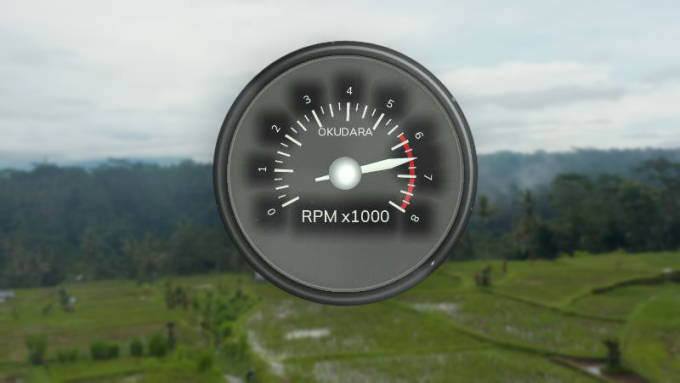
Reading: 6500 (rpm)
